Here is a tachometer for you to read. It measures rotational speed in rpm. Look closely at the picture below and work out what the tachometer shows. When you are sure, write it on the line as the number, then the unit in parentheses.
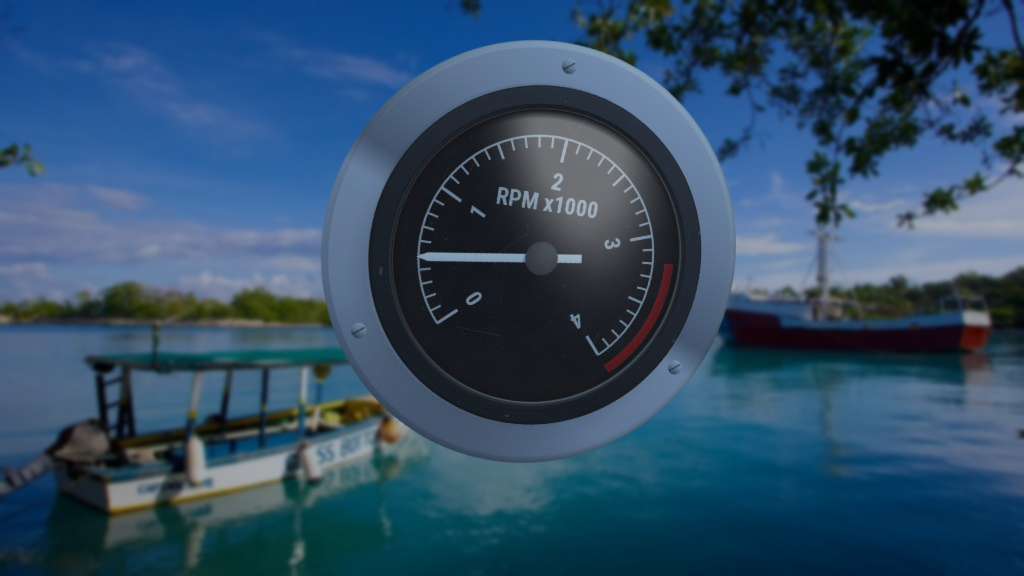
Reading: 500 (rpm)
